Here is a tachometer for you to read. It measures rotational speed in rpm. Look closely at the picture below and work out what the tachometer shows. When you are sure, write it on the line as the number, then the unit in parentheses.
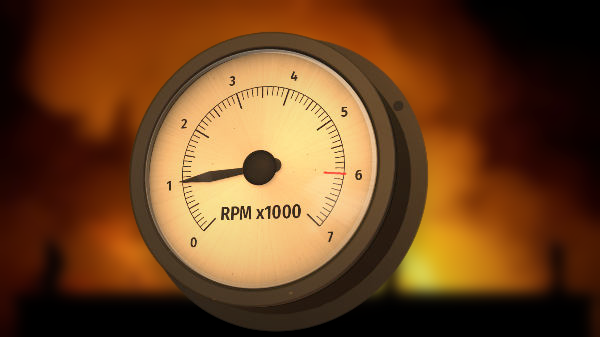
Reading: 1000 (rpm)
